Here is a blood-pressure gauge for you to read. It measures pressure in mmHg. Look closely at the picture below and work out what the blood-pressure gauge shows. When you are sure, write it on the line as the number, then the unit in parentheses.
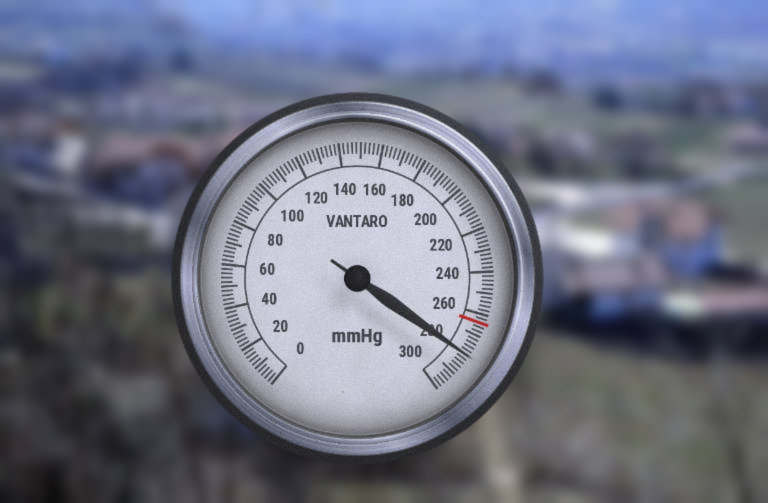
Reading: 280 (mmHg)
